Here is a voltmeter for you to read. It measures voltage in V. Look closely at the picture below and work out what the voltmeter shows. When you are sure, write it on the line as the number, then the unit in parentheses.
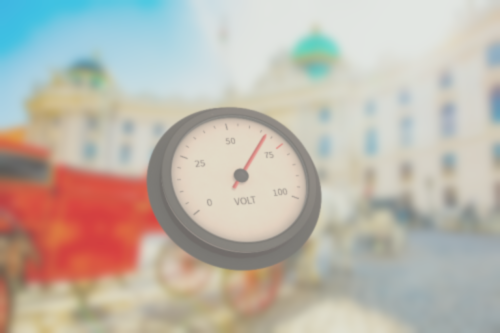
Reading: 67.5 (V)
